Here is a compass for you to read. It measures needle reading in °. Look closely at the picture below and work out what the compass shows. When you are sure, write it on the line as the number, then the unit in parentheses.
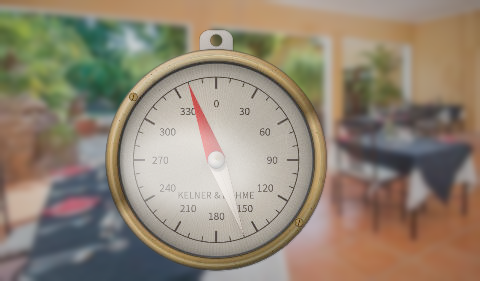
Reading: 340 (°)
